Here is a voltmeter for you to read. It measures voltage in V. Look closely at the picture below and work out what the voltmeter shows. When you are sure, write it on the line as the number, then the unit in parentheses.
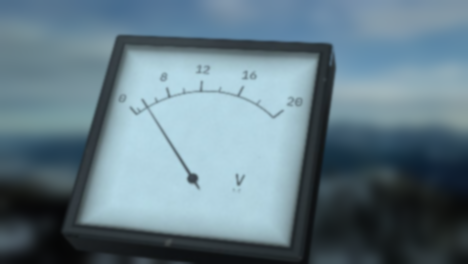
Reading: 4 (V)
